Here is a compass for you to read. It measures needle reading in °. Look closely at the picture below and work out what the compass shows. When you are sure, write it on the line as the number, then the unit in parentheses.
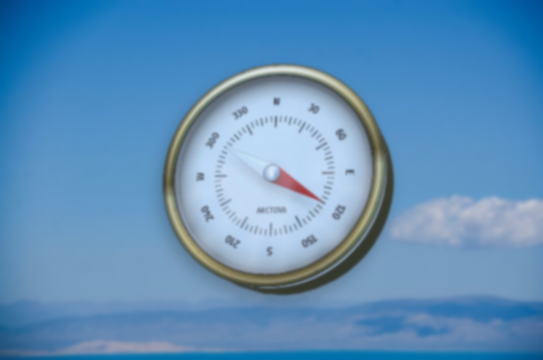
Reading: 120 (°)
